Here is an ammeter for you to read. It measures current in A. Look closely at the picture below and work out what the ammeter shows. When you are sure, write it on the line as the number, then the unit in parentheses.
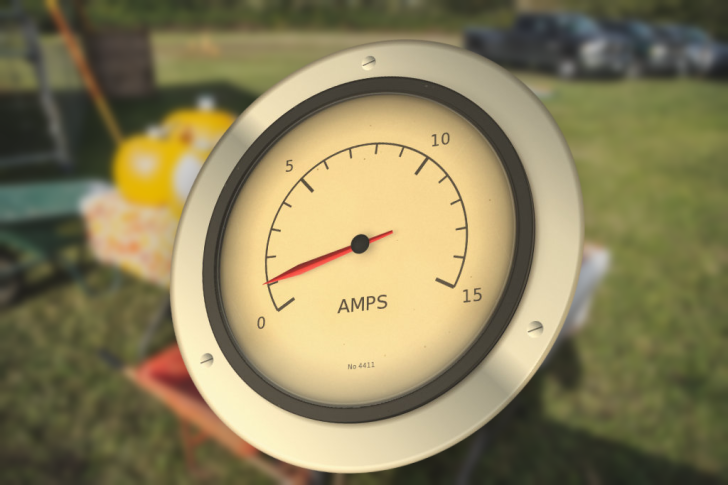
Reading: 1 (A)
